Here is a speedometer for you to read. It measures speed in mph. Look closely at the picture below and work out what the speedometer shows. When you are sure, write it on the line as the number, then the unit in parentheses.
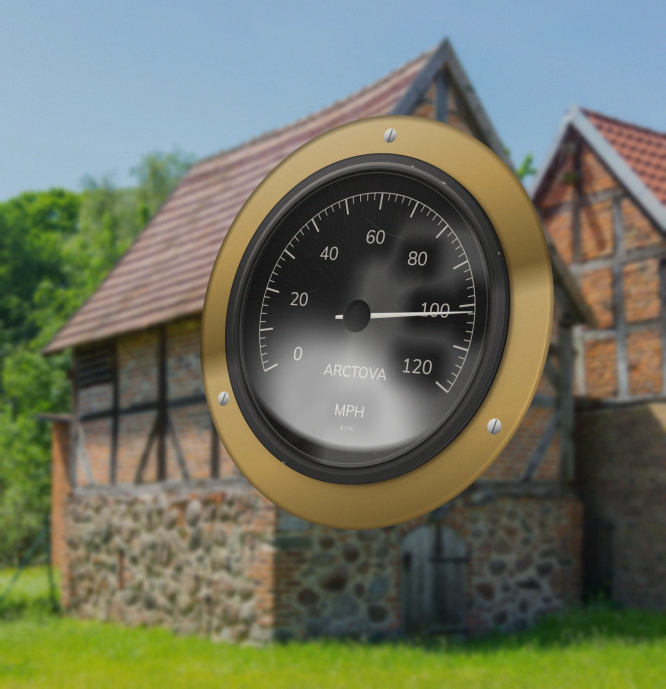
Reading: 102 (mph)
